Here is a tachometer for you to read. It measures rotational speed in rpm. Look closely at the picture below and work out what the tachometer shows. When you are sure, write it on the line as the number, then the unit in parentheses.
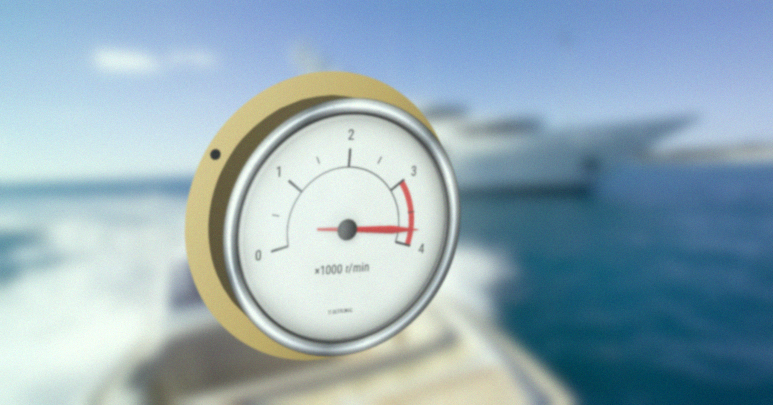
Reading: 3750 (rpm)
